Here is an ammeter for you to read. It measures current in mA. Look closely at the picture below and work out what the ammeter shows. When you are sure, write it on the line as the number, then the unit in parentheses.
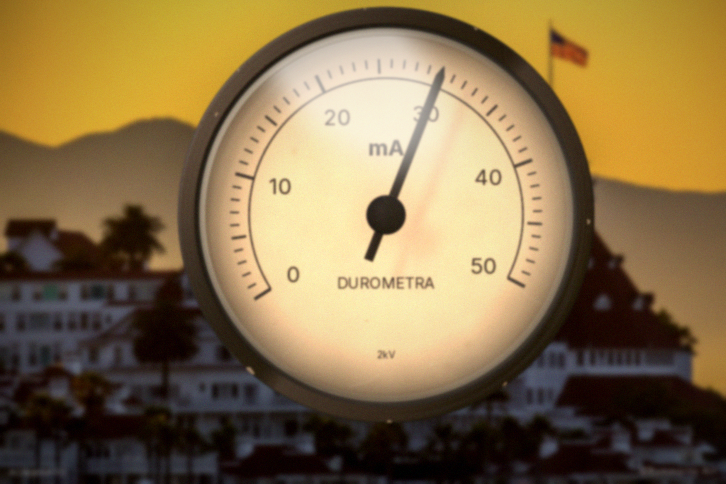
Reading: 30 (mA)
